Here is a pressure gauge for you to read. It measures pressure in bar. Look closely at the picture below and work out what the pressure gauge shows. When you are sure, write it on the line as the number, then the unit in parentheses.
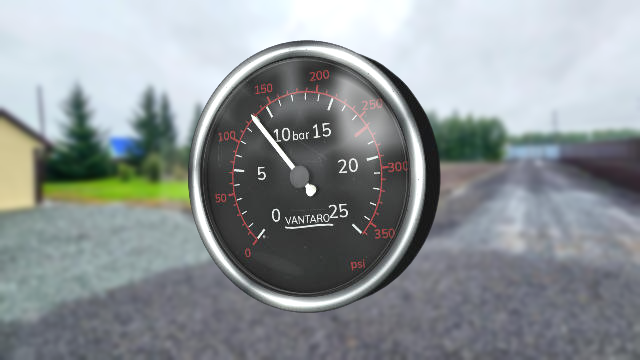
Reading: 9 (bar)
